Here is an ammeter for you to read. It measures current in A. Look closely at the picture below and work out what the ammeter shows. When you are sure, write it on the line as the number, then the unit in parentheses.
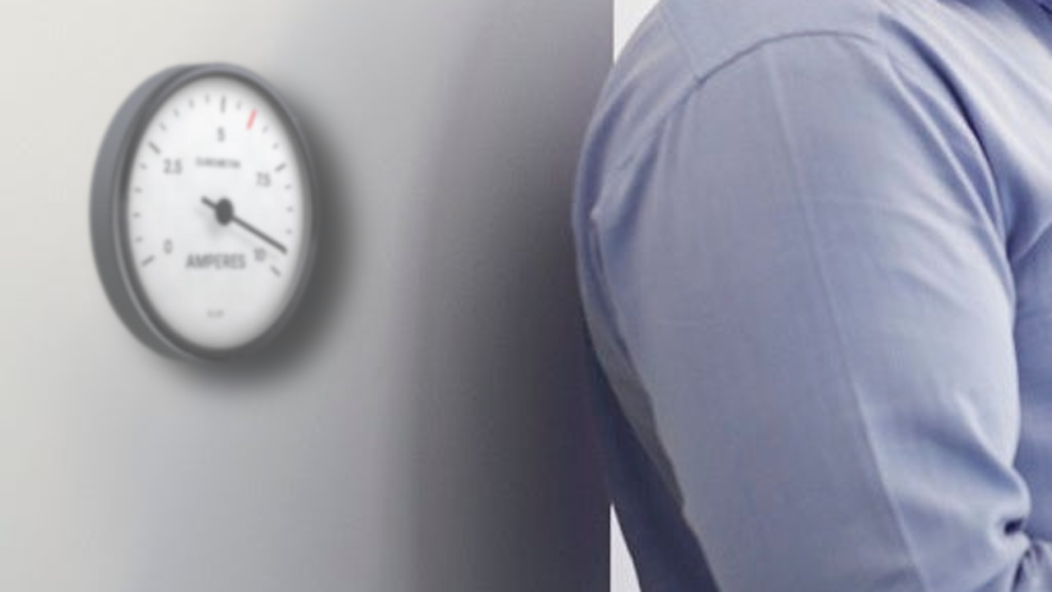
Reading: 9.5 (A)
